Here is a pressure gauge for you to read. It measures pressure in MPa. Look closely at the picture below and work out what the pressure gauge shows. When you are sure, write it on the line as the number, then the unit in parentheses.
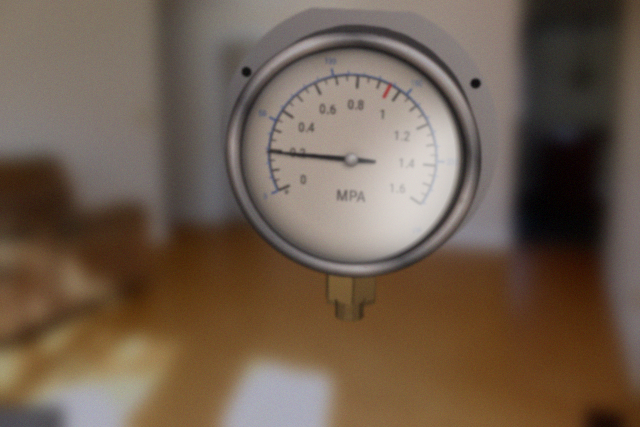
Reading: 0.2 (MPa)
